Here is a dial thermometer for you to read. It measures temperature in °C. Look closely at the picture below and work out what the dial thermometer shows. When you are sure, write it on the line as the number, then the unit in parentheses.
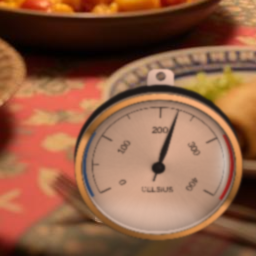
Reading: 225 (°C)
